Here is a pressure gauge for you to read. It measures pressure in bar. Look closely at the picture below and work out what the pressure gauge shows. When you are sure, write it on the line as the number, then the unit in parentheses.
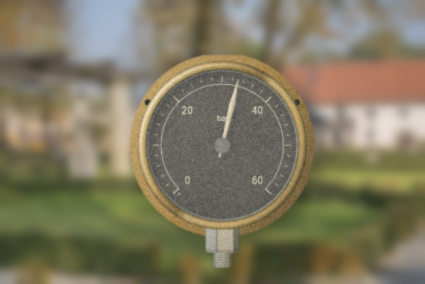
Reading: 33 (bar)
